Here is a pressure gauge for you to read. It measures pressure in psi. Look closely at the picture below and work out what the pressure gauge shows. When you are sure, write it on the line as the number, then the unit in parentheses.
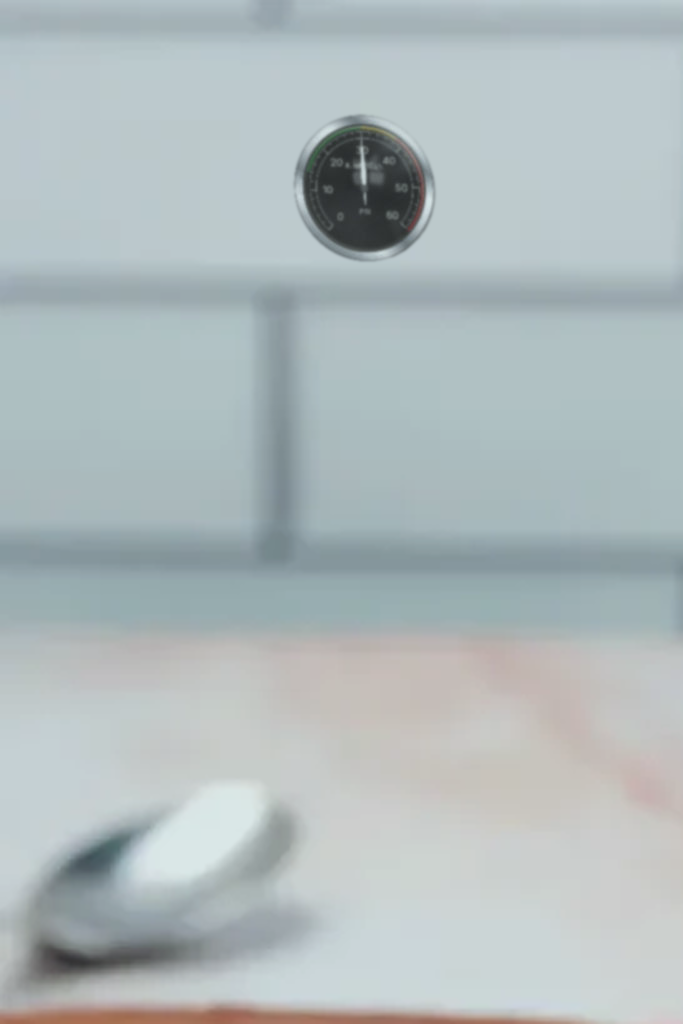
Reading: 30 (psi)
